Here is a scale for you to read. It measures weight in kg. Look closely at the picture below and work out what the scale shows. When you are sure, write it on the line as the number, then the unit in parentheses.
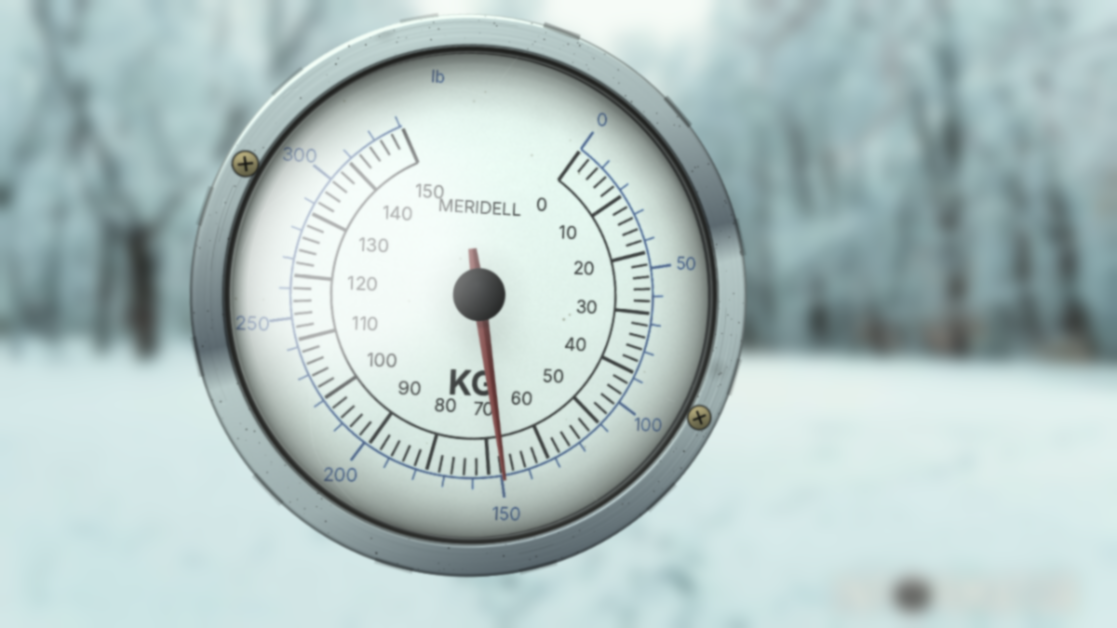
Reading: 68 (kg)
